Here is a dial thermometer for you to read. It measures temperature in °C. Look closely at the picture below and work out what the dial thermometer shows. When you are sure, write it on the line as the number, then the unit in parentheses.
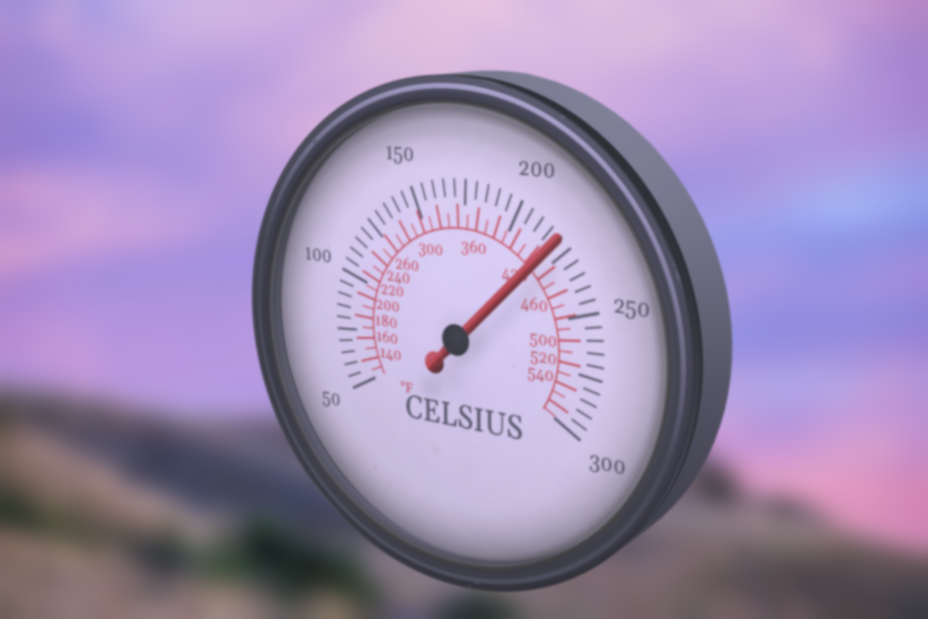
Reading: 220 (°C)
